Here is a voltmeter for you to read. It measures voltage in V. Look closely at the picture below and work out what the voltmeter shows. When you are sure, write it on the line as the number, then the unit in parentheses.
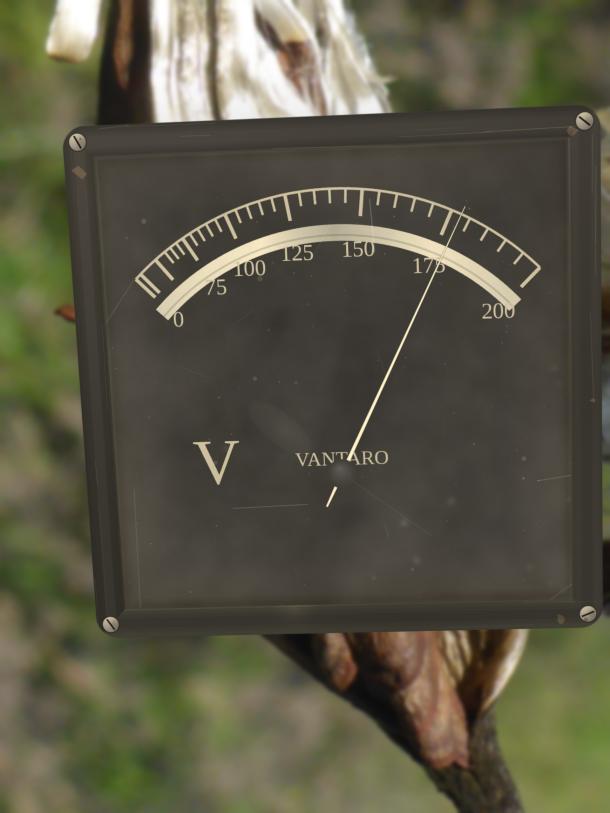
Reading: 177.5 (V)
